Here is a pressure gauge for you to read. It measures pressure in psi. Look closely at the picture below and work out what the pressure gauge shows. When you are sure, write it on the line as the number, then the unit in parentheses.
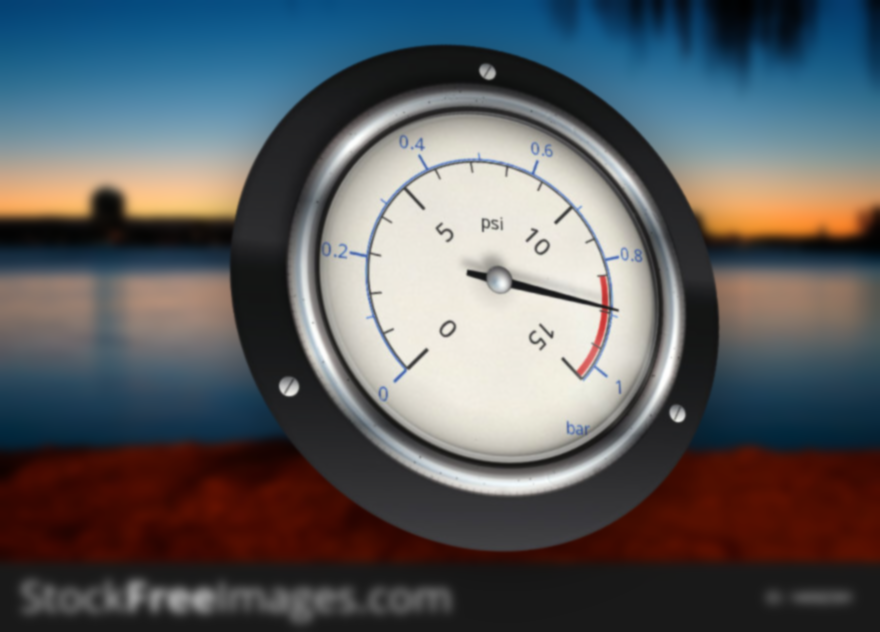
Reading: 13 (psi)
